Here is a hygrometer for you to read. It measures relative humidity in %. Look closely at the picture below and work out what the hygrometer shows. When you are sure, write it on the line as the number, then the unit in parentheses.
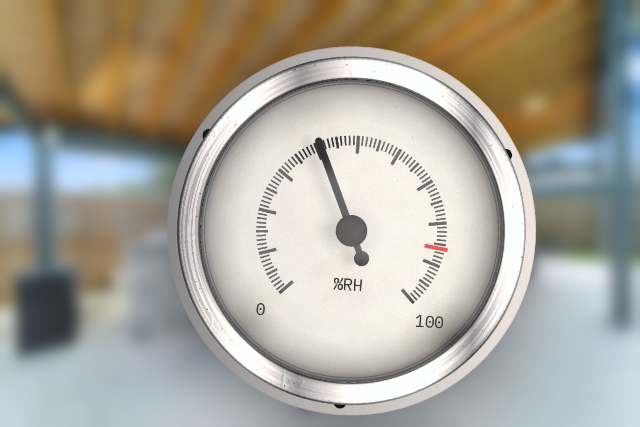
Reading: 41 (%)
